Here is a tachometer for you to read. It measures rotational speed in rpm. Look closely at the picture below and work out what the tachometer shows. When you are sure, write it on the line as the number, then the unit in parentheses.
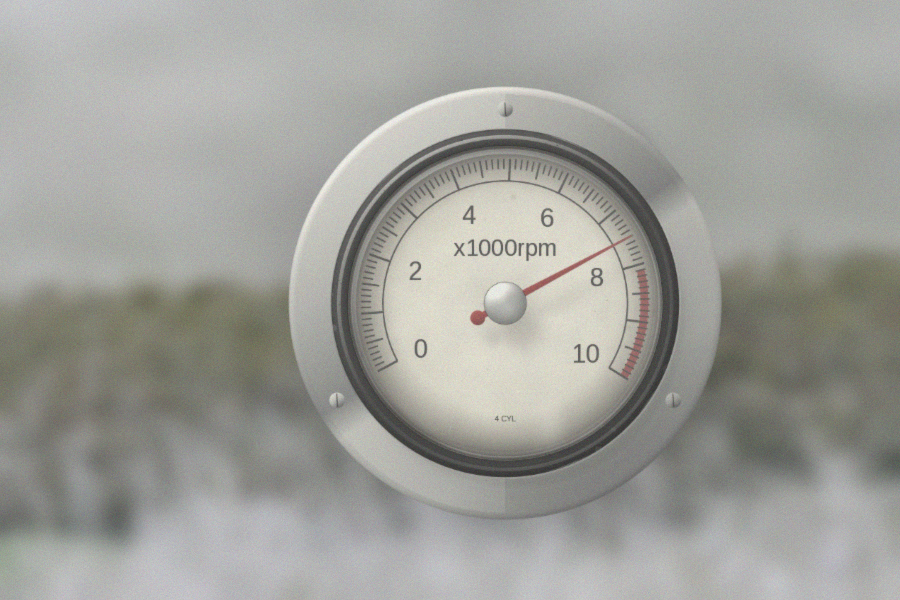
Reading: 7500 (rpm)
